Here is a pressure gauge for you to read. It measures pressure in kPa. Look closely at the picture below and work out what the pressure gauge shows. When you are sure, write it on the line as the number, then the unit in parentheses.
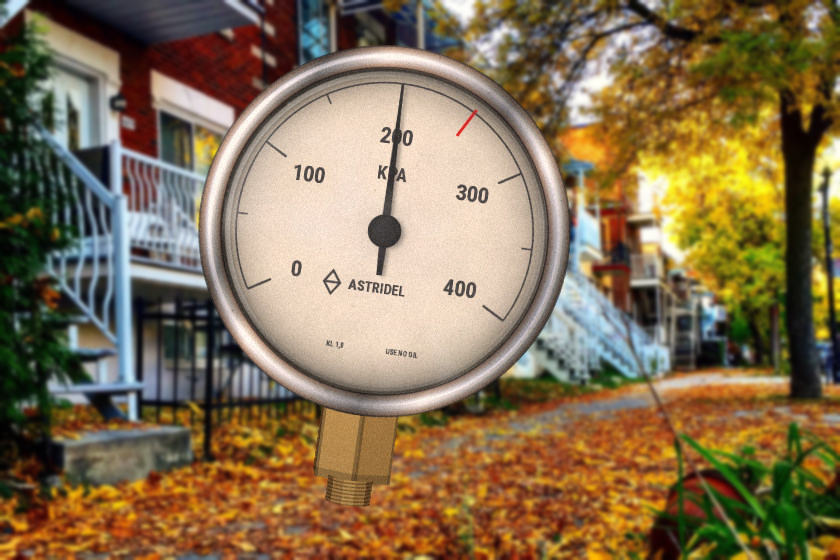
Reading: 200 (kPa)
